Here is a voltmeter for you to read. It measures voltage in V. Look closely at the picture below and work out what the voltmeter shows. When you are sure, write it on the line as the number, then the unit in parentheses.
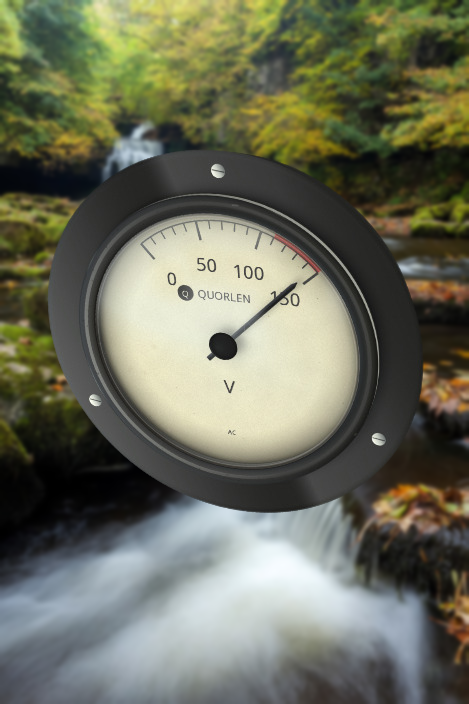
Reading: 145 (V)
